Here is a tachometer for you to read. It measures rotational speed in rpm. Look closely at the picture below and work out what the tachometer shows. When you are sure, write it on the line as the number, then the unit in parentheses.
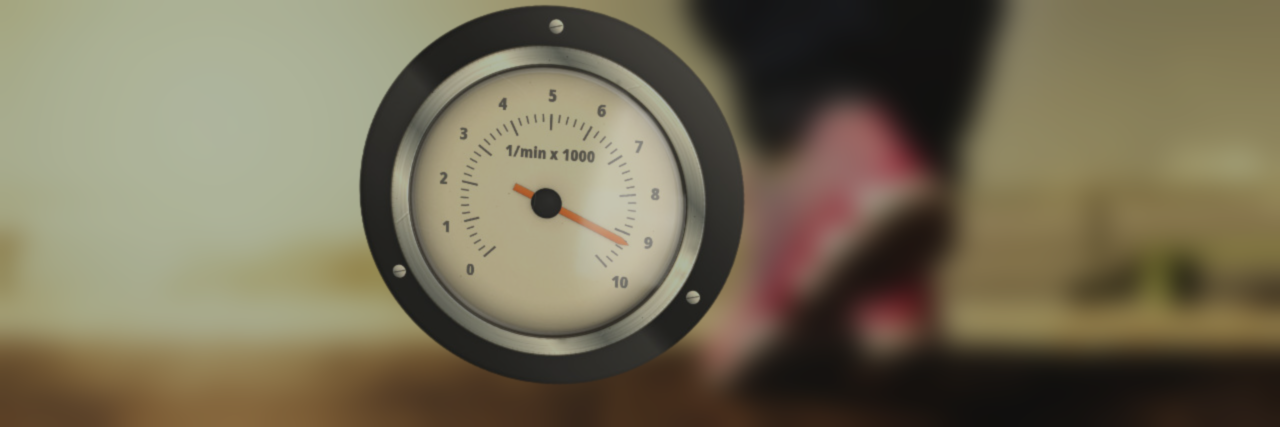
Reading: 9200 (rpm)
